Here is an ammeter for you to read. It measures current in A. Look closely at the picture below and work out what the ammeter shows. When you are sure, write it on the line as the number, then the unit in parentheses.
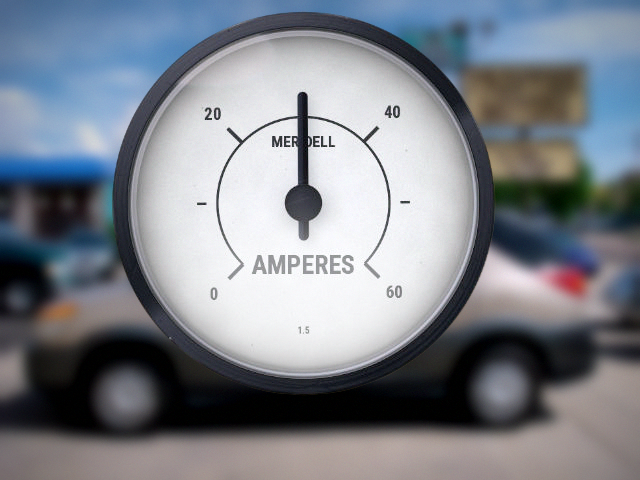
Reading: 30 (A)
